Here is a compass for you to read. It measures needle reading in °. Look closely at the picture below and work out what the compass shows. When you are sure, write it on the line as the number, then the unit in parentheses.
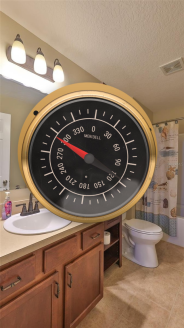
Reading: 295 (°)
